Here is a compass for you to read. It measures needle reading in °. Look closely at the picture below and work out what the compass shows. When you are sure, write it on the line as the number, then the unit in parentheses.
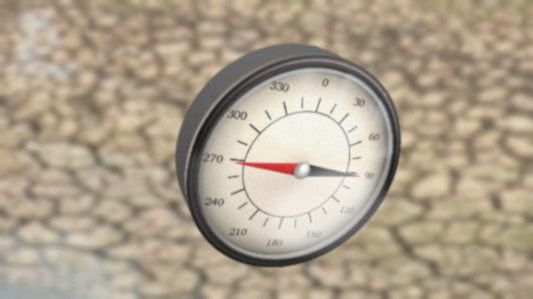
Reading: 270 (°)
